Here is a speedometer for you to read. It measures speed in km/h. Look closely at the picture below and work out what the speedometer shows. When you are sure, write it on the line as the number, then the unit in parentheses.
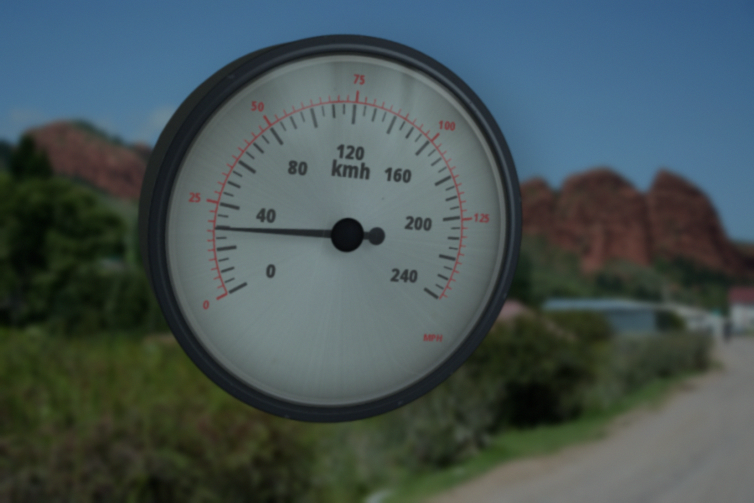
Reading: 30 (km/h)
